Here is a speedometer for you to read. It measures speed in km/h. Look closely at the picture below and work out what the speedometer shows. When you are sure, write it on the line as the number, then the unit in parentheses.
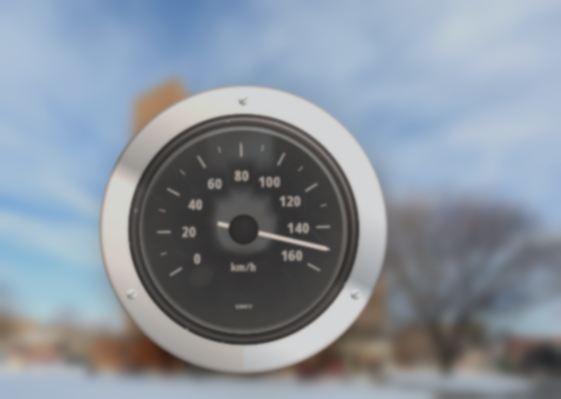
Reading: 150 (km/h)
